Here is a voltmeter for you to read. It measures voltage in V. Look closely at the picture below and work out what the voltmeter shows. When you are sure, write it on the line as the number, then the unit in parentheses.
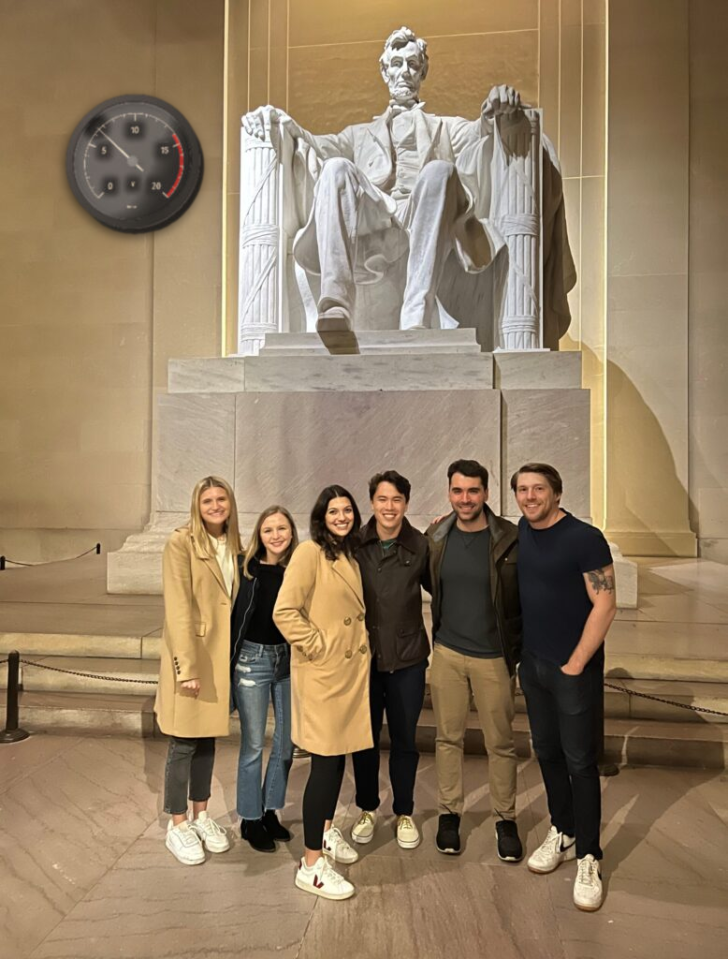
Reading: 6.5 (V)
